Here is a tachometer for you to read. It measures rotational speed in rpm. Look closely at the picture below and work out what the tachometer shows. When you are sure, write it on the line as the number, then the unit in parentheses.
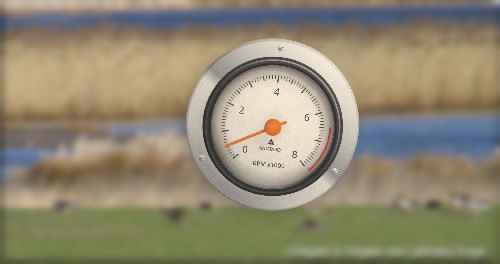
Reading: 500 (rpm)
